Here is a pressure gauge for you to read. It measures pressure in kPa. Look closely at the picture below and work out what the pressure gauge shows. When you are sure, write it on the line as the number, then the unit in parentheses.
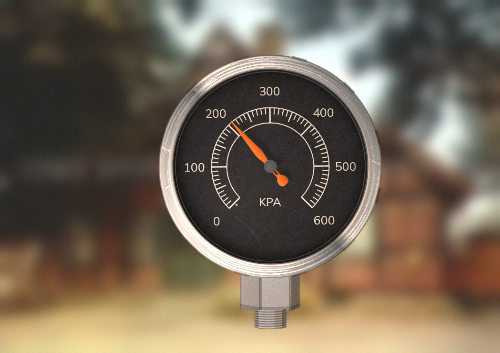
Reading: 210 (kPa)
